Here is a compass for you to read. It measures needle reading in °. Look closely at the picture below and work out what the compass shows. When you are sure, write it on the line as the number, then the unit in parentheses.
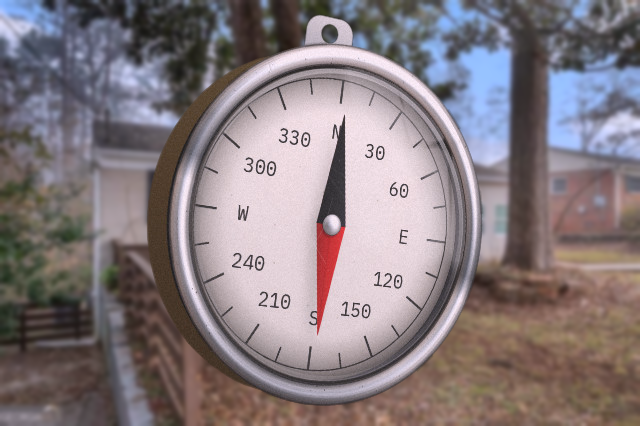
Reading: 180 (°)
